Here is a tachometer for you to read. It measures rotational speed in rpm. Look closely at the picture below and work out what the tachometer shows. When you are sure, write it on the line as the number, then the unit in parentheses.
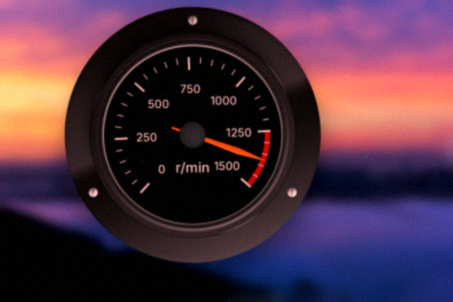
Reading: 1375 (rpm)
